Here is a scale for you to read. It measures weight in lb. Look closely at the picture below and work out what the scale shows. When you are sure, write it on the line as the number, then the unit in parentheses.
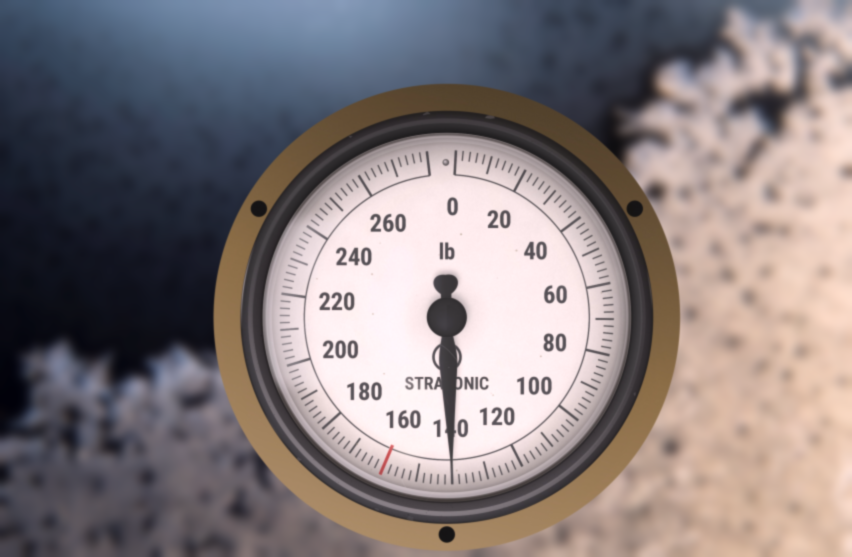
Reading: 140 (lb)
